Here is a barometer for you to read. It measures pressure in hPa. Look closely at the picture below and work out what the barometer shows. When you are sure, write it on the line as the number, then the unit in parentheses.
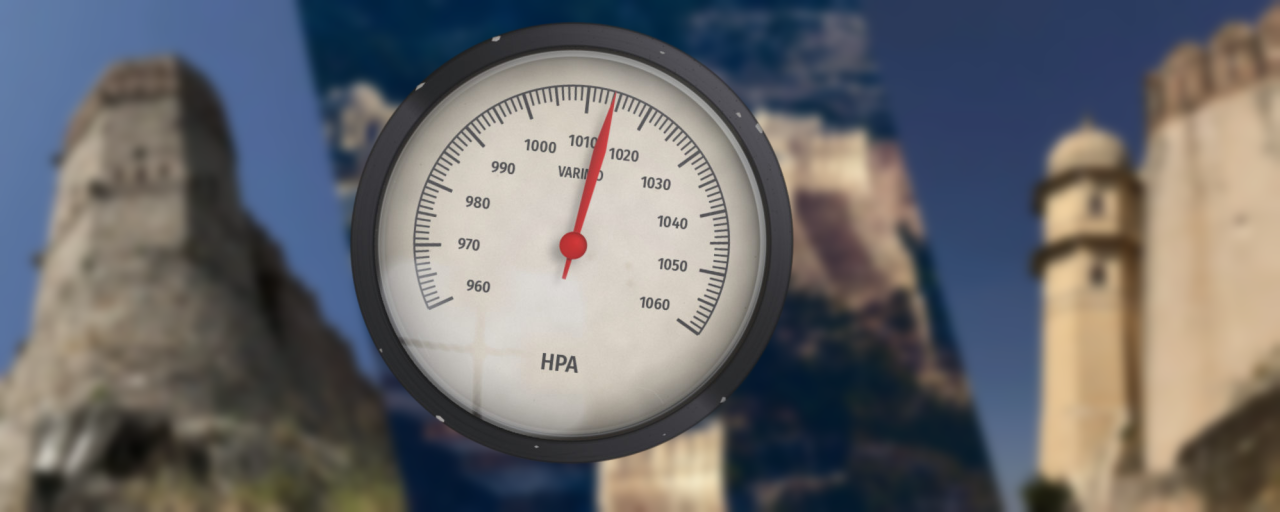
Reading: 1014 (hPa)
